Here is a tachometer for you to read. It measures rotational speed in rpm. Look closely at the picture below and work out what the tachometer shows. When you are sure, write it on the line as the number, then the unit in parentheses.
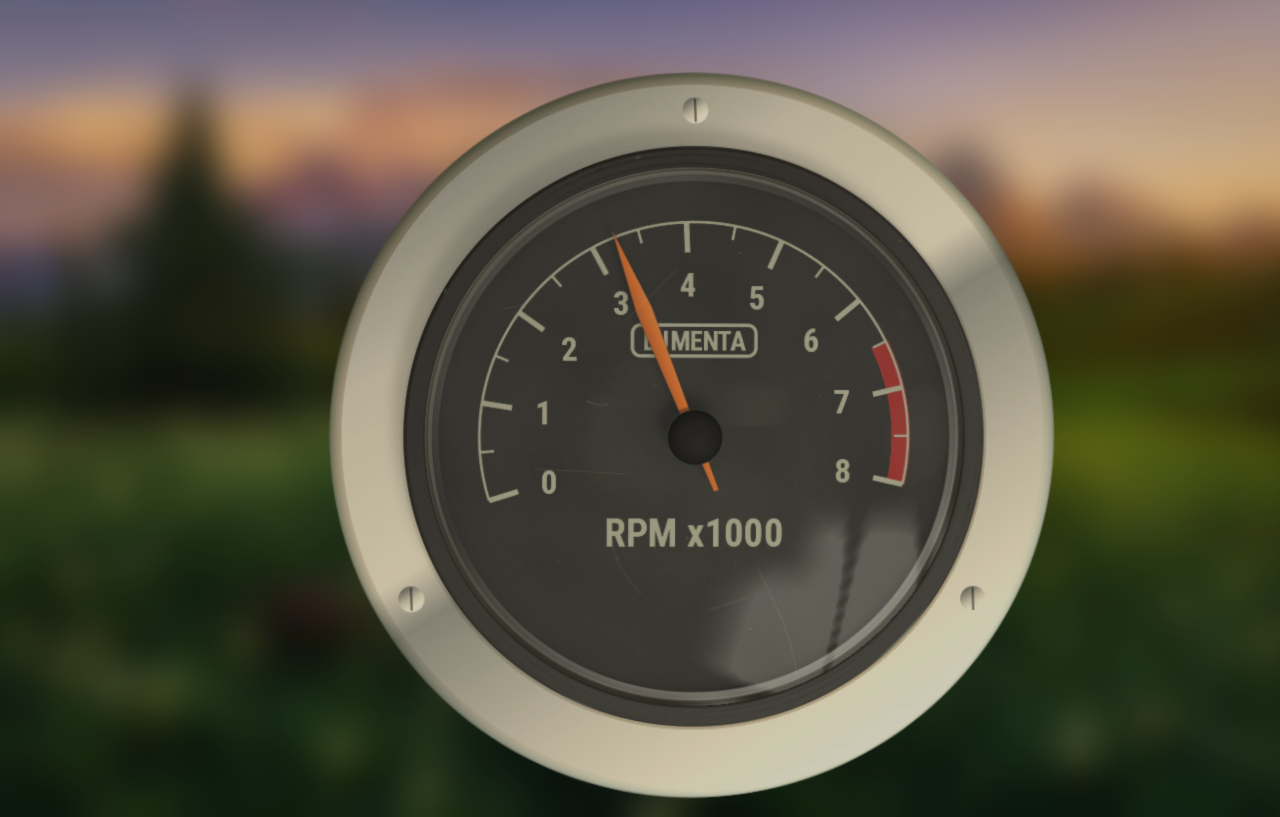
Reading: 3250 (rpm)
